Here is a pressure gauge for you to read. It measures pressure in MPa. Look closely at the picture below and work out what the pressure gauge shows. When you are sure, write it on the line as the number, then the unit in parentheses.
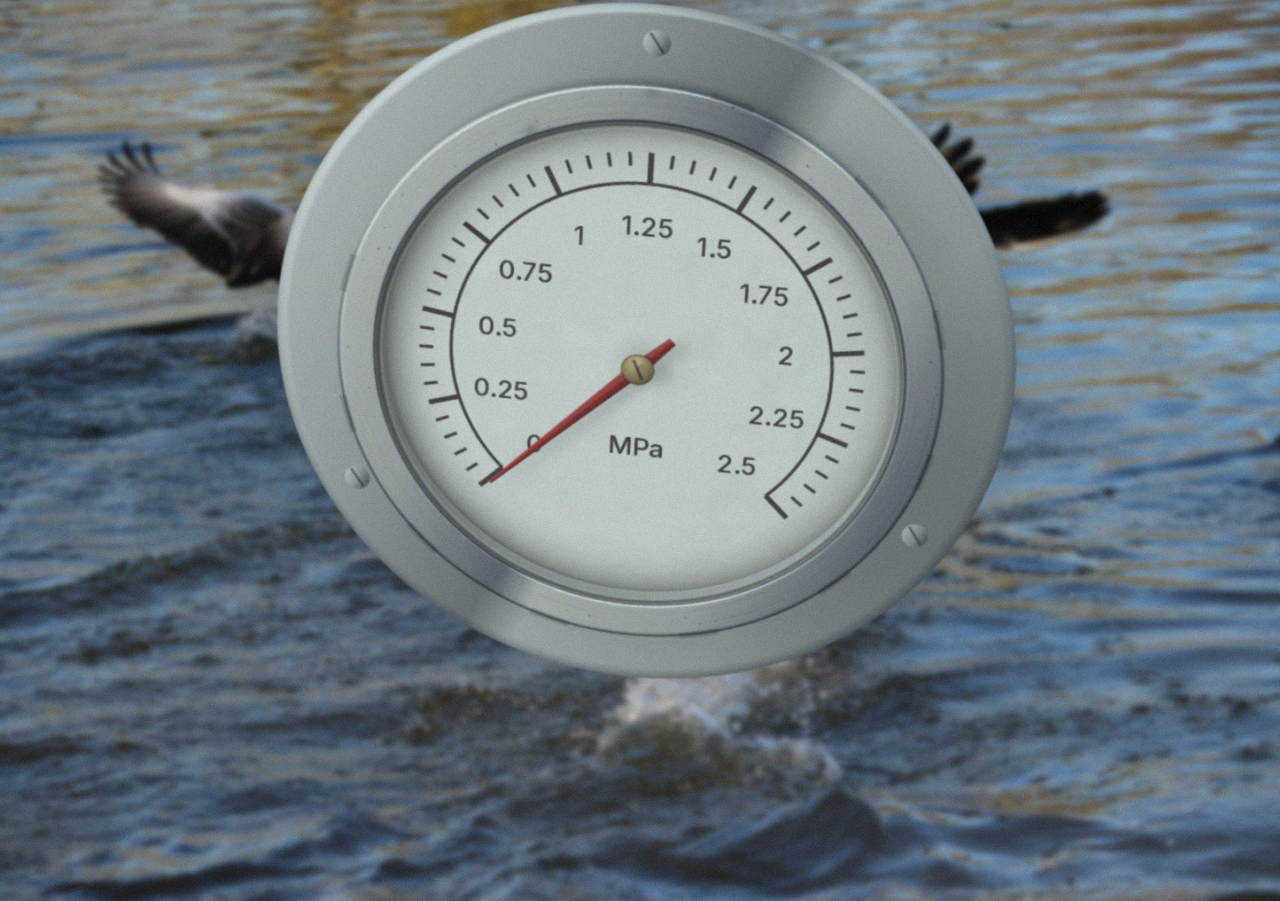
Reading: 0 (MPa)
